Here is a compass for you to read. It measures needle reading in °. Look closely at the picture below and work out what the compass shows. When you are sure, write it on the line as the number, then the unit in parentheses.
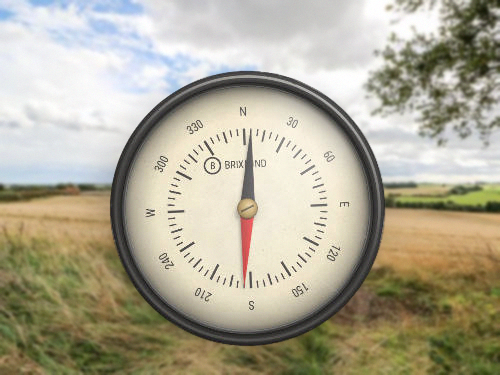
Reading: 185 (°)
